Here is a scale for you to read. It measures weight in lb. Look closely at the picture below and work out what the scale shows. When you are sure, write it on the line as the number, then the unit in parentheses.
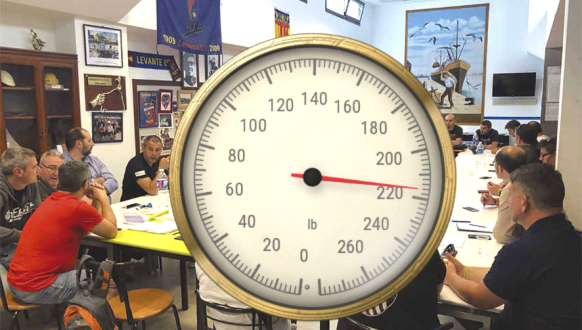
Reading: 216 (lb)
